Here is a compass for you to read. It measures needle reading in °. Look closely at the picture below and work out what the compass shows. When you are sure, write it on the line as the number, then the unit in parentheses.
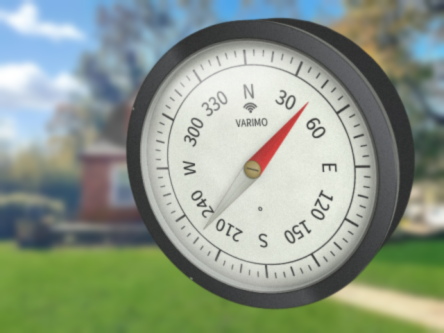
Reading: 45 (°)
